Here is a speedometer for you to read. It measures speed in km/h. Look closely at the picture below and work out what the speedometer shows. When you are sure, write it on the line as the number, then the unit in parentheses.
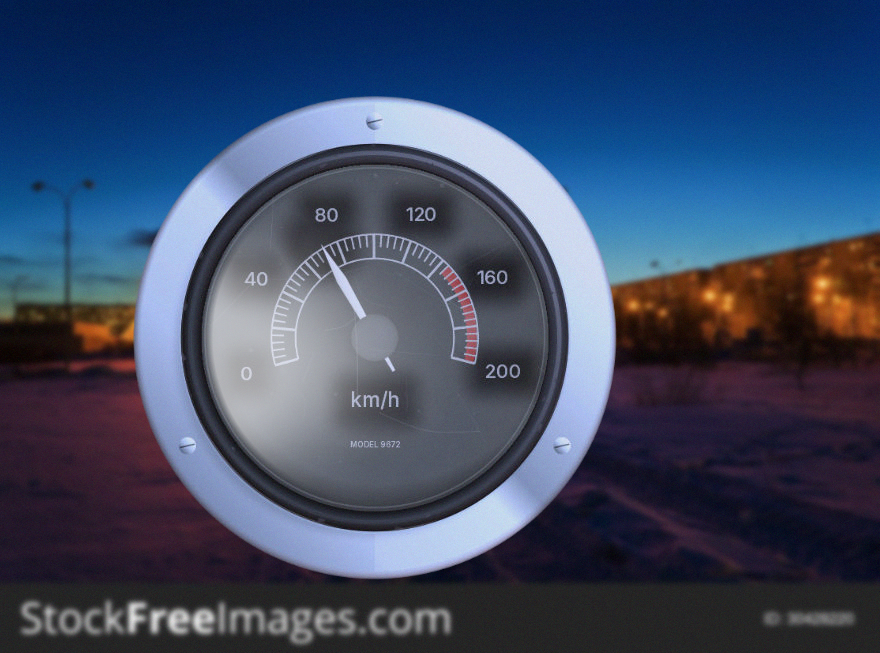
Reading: 72 (km/h)
